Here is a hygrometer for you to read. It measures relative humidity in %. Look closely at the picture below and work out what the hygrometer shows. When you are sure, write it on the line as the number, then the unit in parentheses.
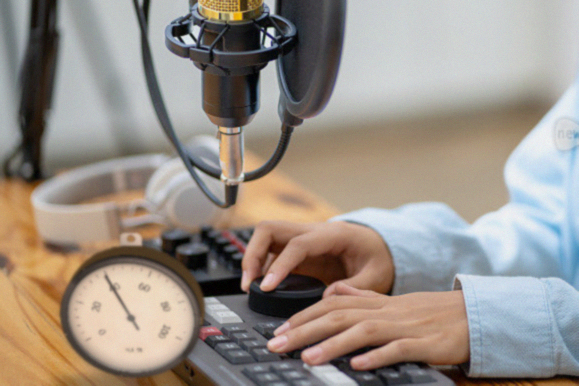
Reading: 40 (%)
